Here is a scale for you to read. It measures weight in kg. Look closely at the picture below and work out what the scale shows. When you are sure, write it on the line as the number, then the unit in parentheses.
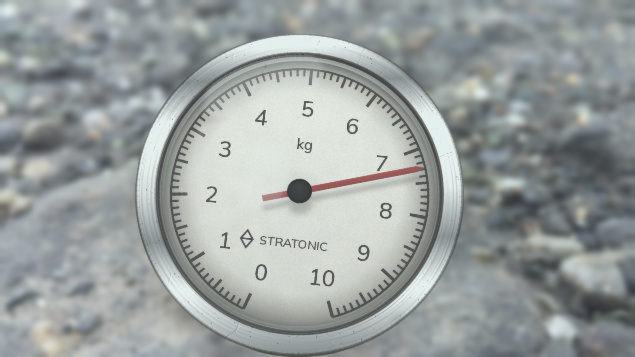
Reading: 7.3 (kg)
